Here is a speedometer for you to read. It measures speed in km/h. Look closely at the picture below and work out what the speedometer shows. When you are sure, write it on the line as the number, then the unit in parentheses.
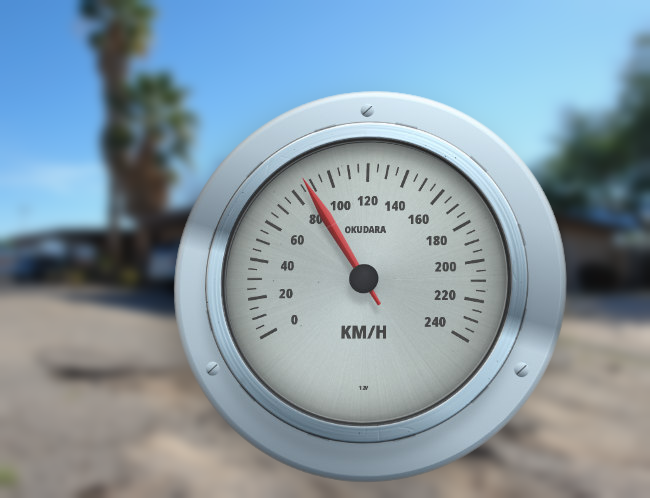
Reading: 87.5 (km/h)
